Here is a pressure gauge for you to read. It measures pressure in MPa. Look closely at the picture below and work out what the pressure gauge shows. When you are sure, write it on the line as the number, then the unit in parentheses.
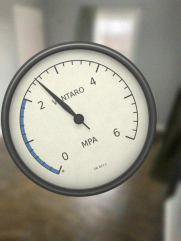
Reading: 2.5 (MPa)
